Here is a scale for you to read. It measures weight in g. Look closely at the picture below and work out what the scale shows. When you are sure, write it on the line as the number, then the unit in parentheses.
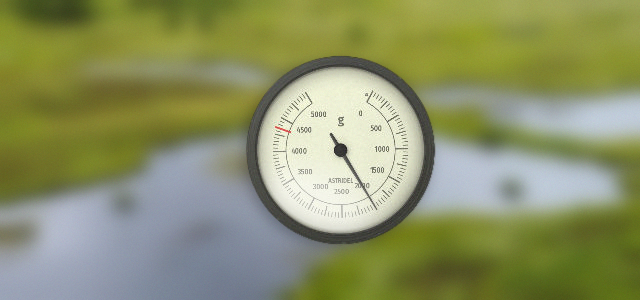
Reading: 2000 (g)
